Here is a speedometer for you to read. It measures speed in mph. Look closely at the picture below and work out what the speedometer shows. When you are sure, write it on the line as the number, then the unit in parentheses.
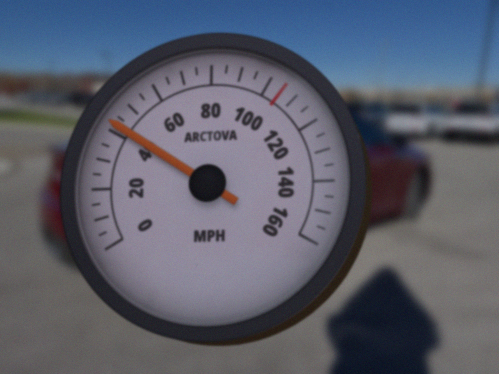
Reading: 42.5 (mph)
